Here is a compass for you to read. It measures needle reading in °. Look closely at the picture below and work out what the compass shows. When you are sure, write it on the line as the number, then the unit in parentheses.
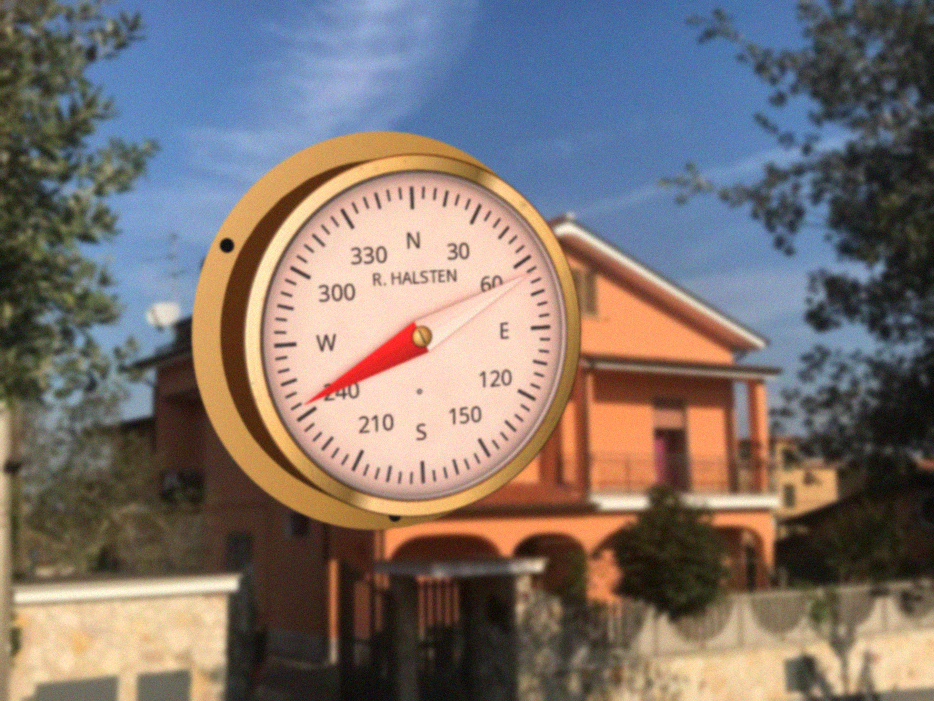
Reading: 245 (°)
